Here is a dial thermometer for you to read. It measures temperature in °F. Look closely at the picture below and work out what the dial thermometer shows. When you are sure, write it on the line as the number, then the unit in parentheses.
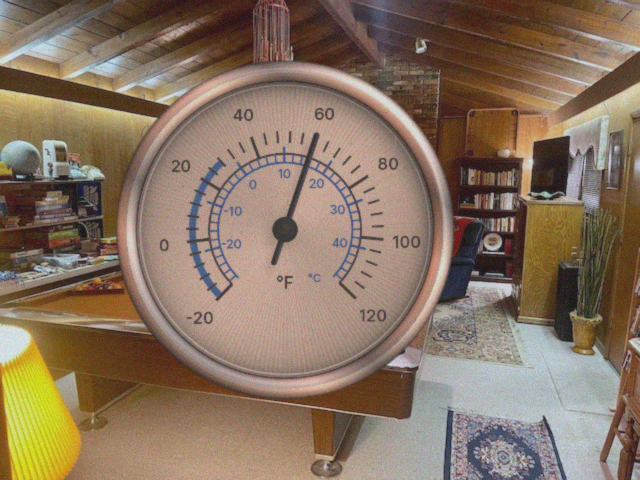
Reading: 60 (°F)
